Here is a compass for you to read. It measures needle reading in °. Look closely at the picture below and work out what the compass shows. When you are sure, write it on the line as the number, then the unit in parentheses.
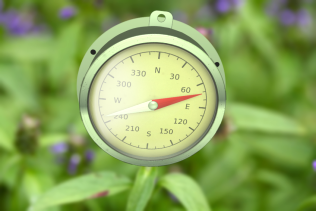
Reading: 70 (°)
